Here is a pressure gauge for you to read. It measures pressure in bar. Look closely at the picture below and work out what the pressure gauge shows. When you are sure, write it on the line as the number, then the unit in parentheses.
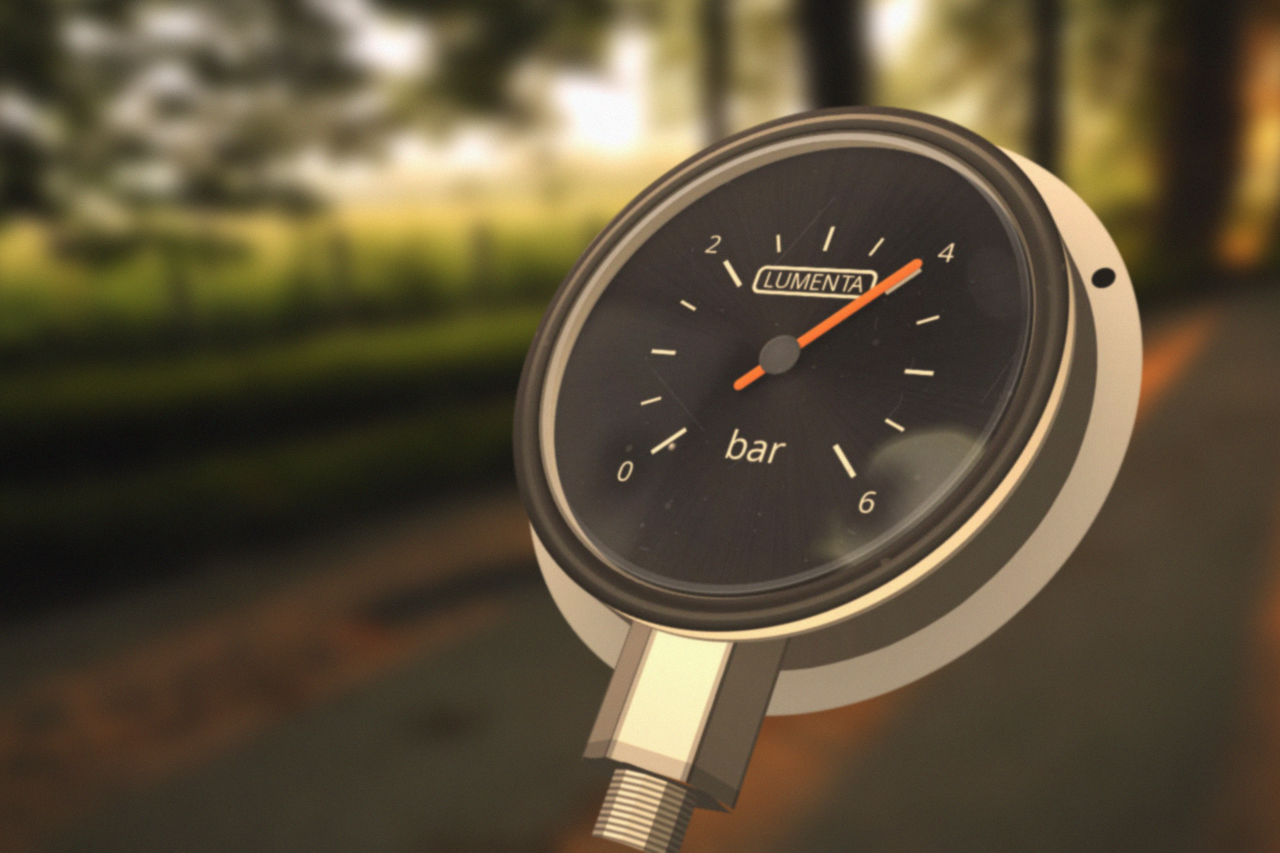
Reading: 4 (bar)
